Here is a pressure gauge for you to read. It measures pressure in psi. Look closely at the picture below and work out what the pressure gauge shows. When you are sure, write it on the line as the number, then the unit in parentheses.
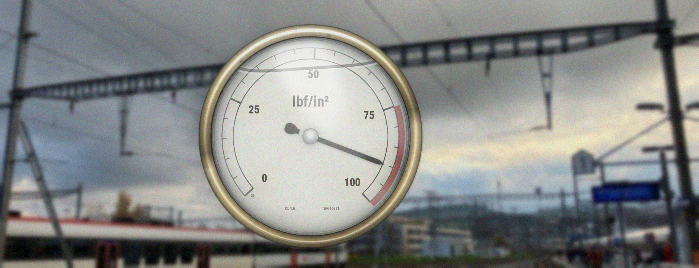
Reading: 90 (psi)
